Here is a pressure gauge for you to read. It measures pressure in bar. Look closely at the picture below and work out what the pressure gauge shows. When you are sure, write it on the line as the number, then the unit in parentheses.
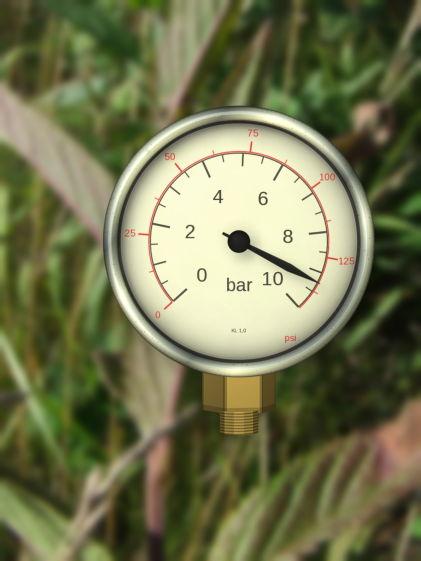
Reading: 9.25 (bar)
